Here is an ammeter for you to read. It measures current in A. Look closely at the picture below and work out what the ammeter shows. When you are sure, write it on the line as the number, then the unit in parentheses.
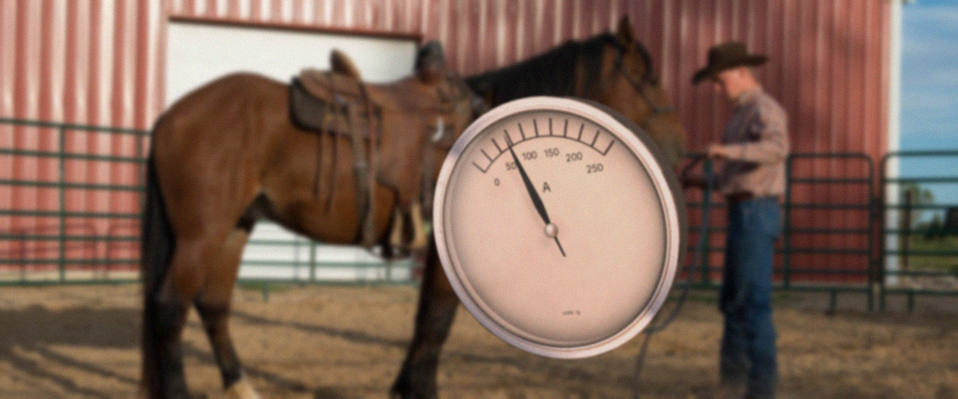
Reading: 75 (A)
